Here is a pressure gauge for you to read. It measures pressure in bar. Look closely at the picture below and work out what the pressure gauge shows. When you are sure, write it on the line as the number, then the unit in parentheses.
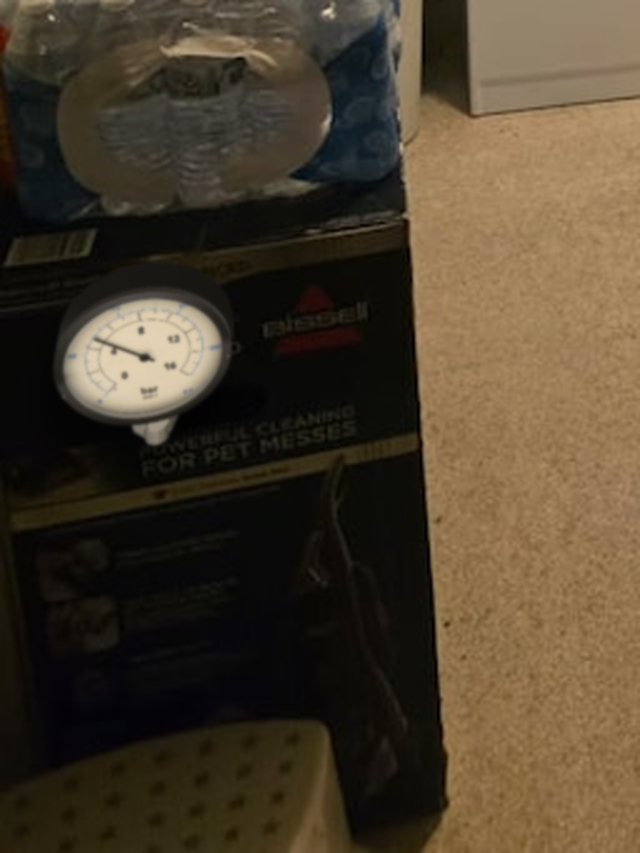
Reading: 5 (bar)
